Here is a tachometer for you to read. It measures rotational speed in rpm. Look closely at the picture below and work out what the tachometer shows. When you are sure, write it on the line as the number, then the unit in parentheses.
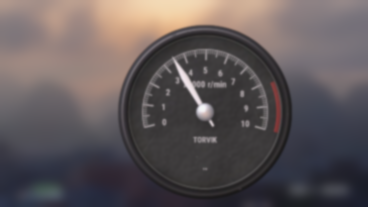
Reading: 3500 (rpm)
